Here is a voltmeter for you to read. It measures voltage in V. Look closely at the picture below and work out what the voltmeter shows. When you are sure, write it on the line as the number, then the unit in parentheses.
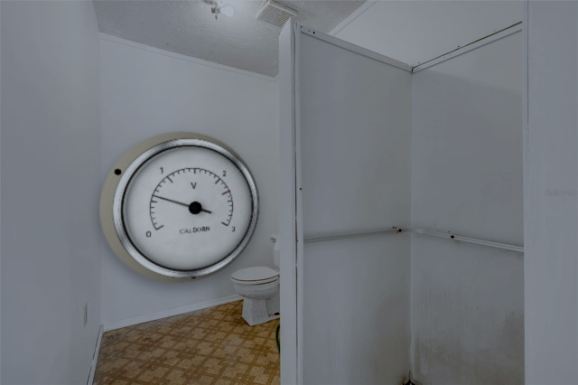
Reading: 0.6 (V)
